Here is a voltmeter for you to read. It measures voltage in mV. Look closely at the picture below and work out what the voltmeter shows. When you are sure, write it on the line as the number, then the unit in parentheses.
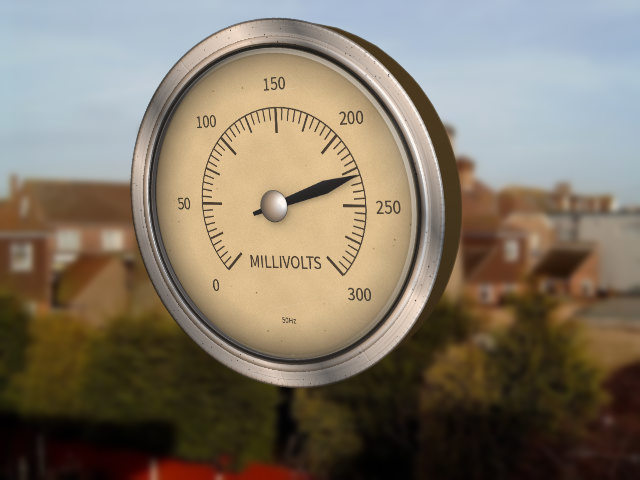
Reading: 230 (mV)
